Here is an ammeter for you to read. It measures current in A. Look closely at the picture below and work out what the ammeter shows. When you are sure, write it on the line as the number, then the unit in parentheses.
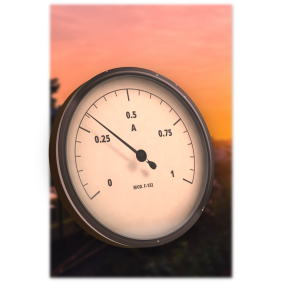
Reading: 0.3 (A)
